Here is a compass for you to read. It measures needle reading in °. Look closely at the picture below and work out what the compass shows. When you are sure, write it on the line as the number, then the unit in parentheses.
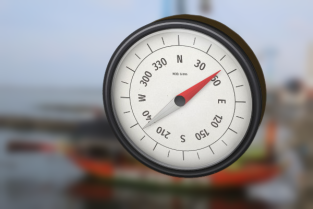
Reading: 52.5 (°)
